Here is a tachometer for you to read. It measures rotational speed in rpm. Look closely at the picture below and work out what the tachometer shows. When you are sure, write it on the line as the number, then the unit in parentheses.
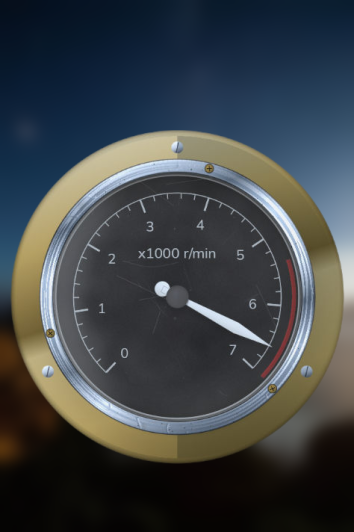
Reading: 6600 (rpm)
